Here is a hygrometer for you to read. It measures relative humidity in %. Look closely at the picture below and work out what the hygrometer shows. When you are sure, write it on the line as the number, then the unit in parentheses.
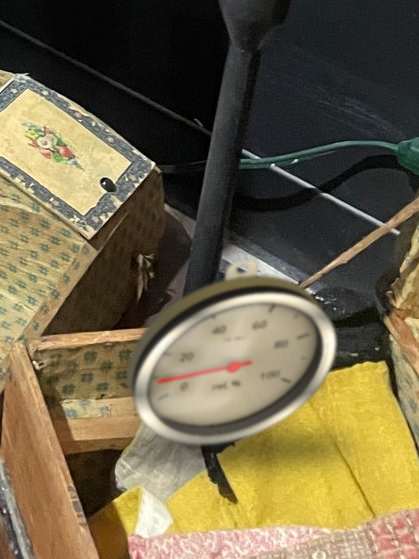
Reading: 10 (%)
